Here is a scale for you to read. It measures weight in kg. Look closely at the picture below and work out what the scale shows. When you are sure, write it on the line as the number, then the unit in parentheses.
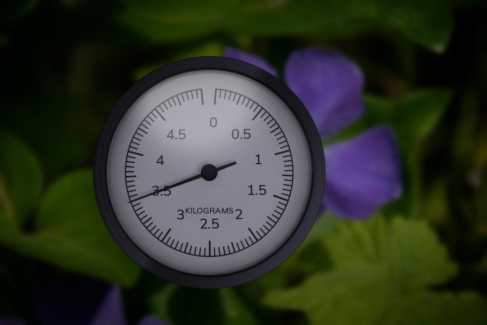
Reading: 3.5 (kg)
